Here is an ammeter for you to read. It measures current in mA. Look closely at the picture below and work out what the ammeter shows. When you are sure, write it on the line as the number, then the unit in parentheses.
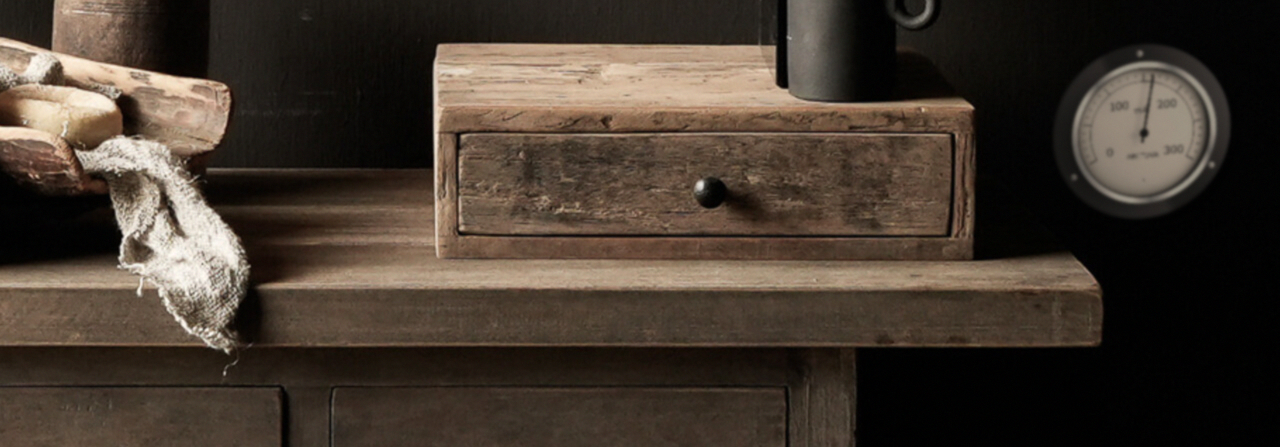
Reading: 160 (mA)
